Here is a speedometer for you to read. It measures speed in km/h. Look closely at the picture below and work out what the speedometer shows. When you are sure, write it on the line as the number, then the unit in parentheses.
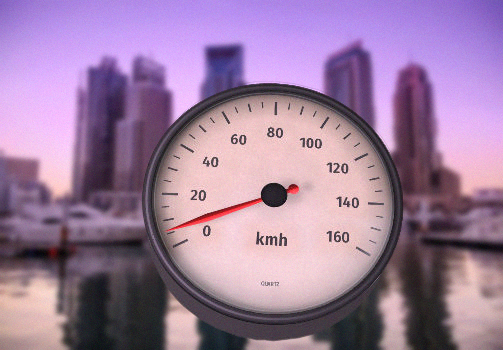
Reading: 5 (km/h)
